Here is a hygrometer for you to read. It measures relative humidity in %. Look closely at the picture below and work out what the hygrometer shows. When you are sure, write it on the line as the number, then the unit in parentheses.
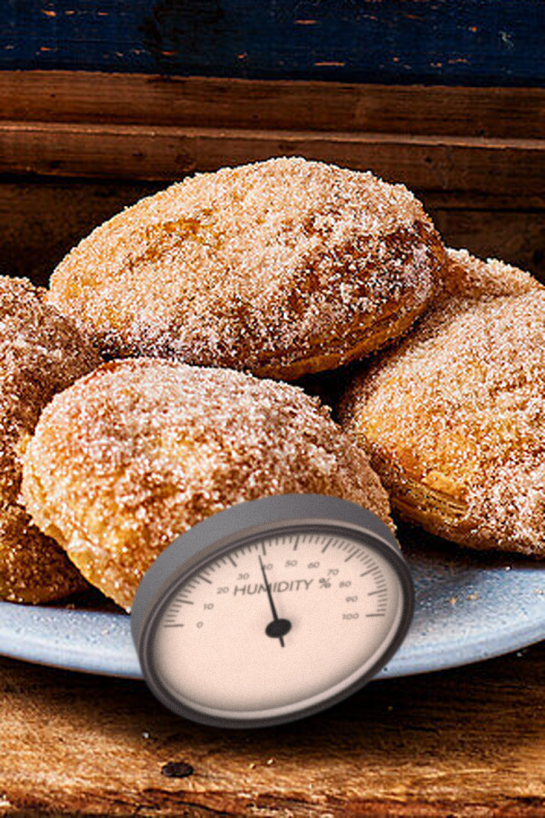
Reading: 38 (%)
